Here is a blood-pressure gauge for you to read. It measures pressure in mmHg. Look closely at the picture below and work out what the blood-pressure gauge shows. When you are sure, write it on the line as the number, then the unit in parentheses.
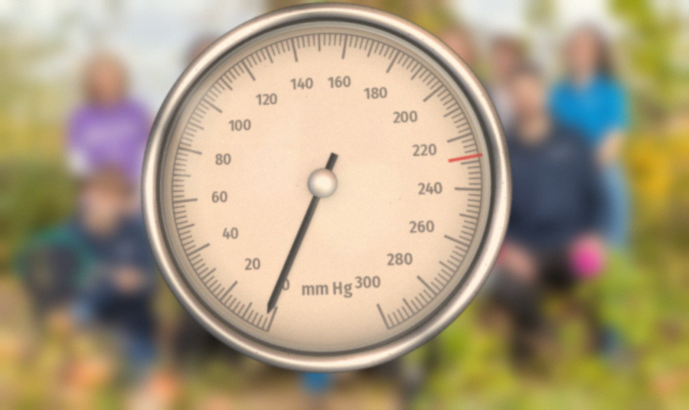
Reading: 2 (mmHg)
